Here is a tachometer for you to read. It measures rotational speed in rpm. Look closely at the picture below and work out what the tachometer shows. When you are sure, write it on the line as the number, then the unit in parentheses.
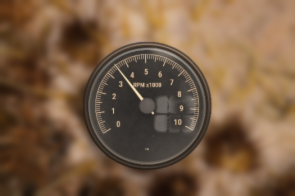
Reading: 3500 (rpm)
